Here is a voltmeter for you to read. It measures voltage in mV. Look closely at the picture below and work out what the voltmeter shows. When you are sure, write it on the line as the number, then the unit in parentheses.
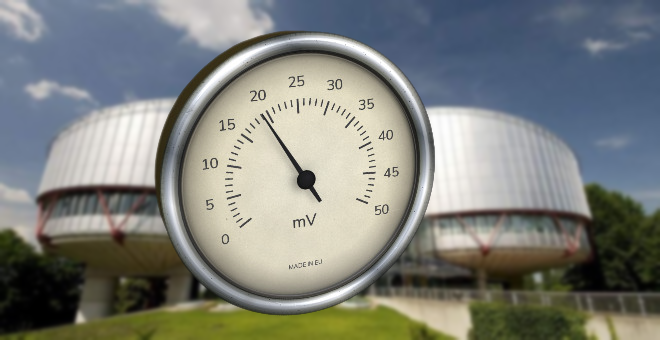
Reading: 19 (mV)
